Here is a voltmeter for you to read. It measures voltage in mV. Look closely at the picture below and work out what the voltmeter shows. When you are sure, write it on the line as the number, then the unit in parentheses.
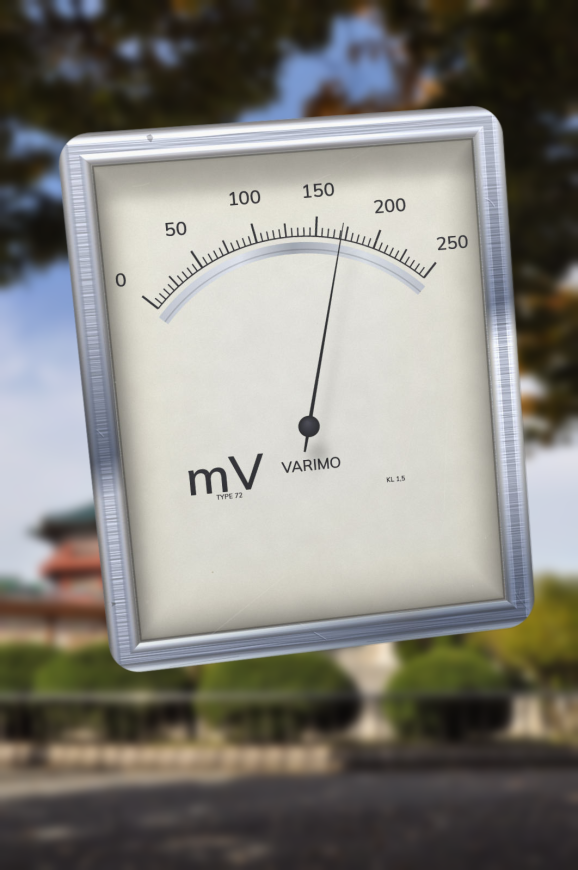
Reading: 170 (mV)
